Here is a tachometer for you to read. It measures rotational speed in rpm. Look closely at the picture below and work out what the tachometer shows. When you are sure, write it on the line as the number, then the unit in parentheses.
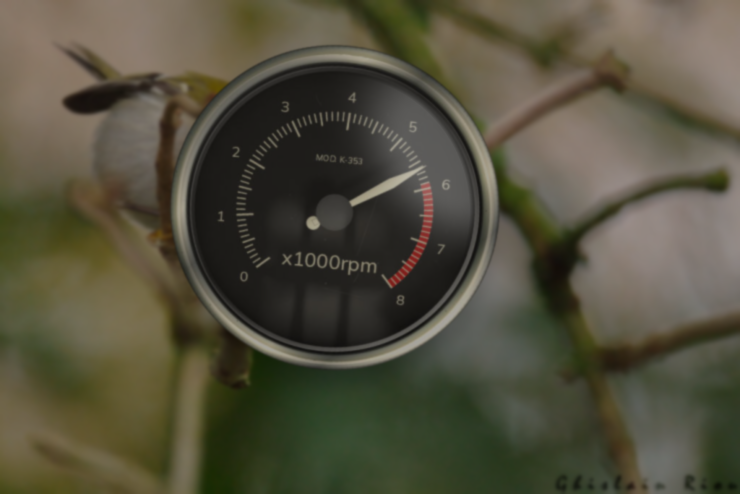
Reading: 5600 (rpm)
